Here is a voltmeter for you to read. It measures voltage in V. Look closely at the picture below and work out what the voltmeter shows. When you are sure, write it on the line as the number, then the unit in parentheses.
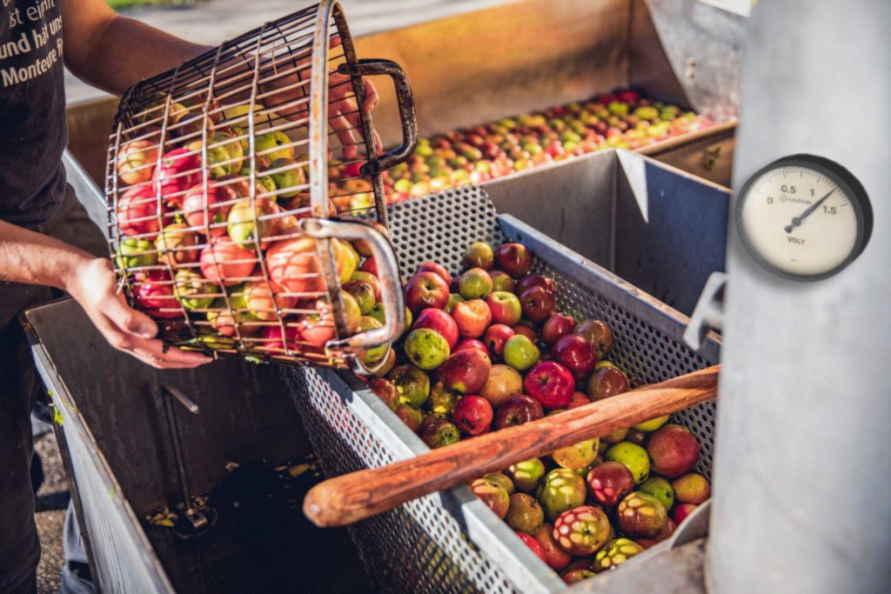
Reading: 1.25 (V)
